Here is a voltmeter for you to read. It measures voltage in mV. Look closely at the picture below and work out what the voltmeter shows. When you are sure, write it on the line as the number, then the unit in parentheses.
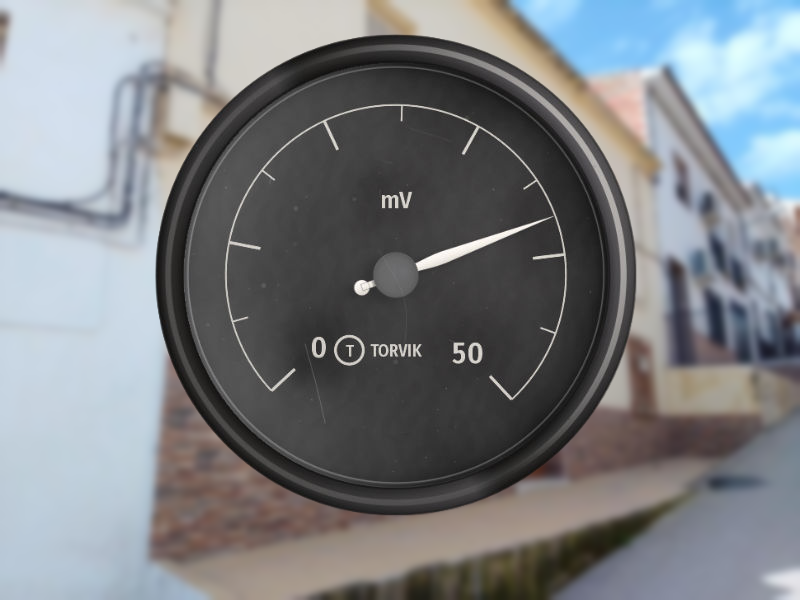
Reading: 37.5 (mV)
